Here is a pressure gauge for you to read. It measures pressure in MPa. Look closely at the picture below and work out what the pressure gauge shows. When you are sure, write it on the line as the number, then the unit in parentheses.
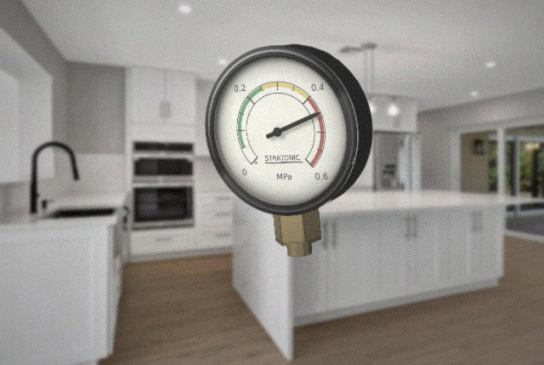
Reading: 0.45 (MPa)
